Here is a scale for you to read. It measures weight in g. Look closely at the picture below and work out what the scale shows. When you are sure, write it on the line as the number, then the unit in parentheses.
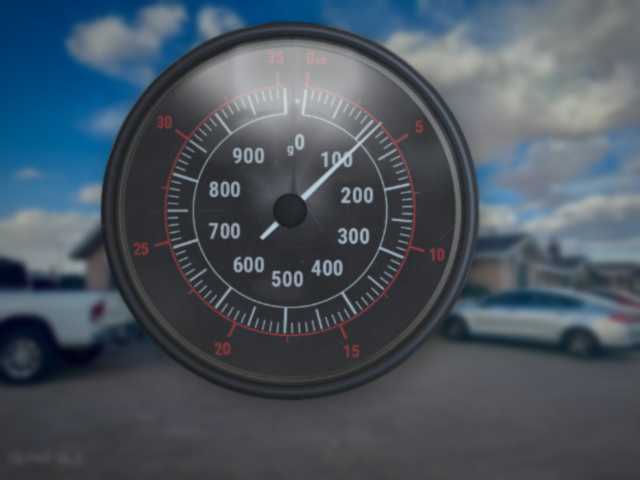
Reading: 110 (g)
